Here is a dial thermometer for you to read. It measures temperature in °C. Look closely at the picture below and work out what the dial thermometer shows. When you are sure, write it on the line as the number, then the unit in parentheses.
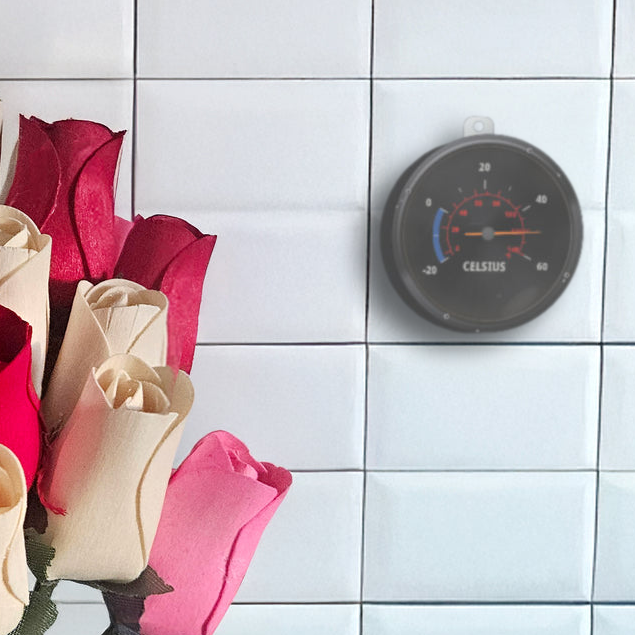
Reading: 50 (°C)
